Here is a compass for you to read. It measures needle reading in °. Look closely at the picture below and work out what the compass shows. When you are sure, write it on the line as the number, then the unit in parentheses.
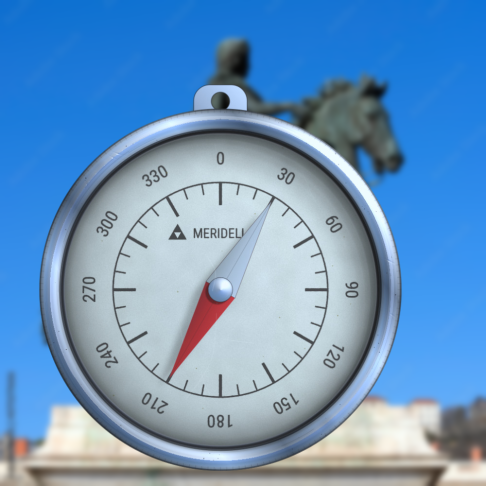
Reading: 210 (°)
